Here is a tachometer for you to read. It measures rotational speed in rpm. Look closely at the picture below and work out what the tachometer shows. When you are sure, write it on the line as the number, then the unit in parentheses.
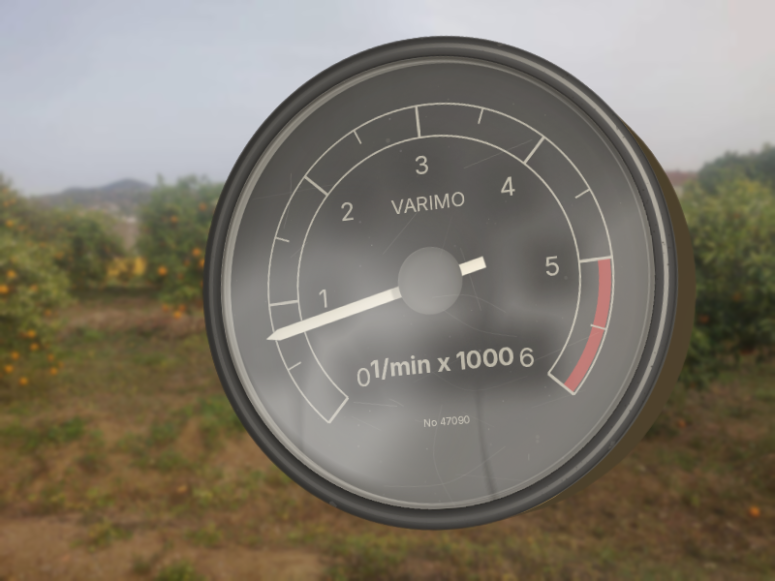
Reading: 750 (rpm)
